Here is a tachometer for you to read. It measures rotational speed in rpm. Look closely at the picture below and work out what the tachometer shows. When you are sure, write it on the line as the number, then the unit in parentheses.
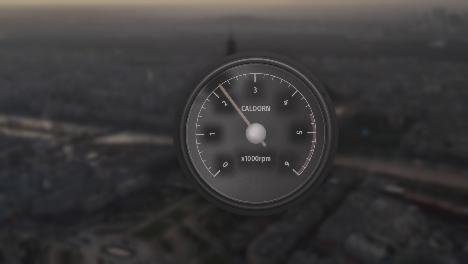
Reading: 2200 (rpm)
